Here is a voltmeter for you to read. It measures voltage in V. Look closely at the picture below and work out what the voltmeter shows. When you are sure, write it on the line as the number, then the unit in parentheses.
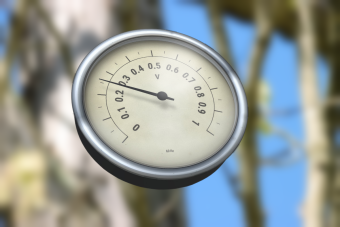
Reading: 0.25 (V)
